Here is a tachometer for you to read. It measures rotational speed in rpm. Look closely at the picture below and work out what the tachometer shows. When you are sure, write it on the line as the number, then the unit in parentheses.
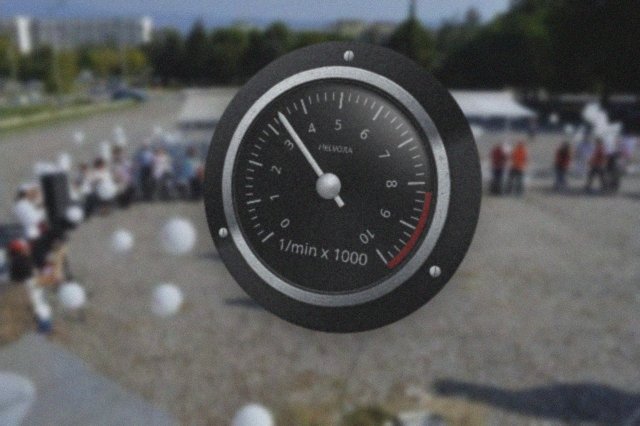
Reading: 3400 (rpm)
